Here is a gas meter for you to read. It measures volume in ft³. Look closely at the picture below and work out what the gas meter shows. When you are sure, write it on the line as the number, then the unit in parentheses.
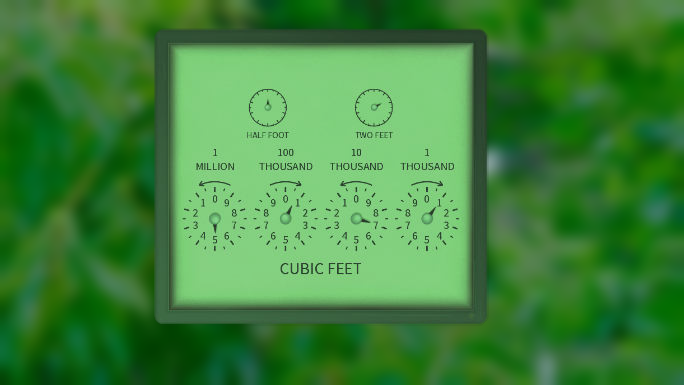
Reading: 507100 (ft³)
